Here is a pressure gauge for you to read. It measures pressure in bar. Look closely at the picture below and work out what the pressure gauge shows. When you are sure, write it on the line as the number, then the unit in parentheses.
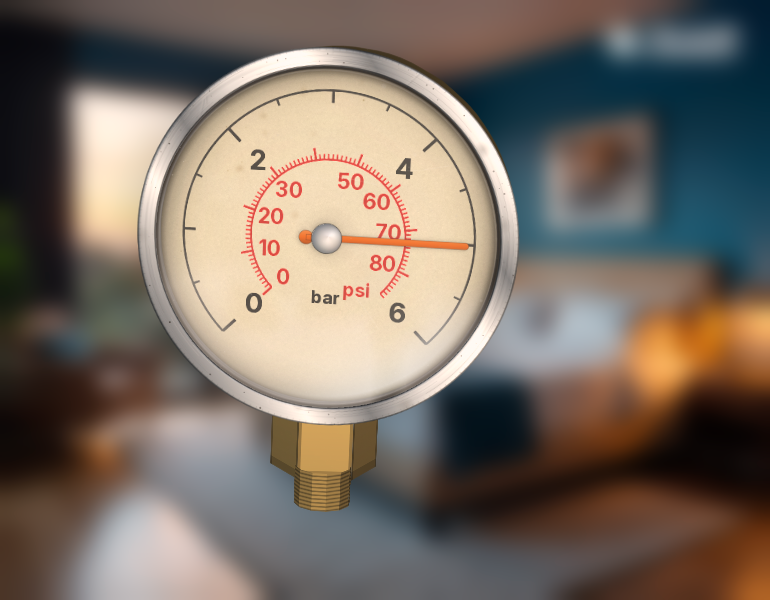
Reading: 5 (bar)
